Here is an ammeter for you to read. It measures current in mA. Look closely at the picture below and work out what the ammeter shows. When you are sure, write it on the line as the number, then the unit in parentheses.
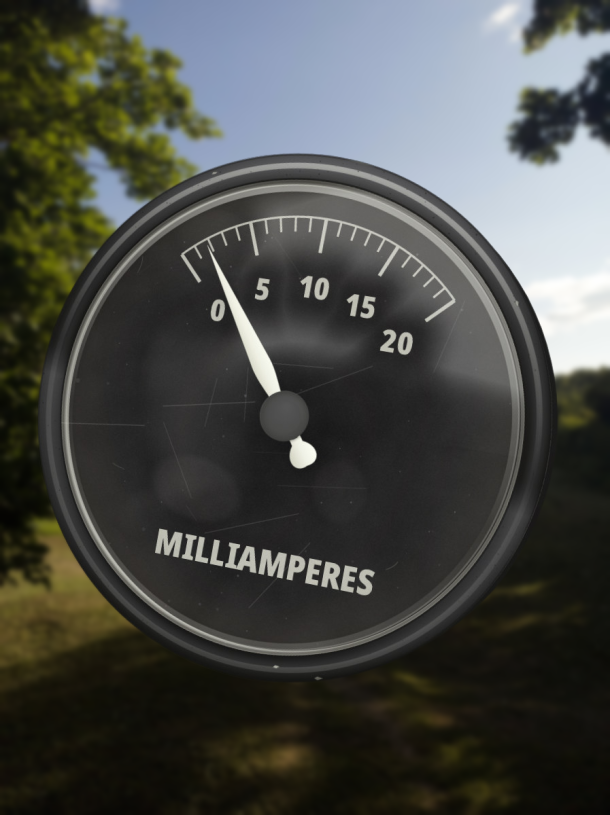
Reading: 2 (mA)
